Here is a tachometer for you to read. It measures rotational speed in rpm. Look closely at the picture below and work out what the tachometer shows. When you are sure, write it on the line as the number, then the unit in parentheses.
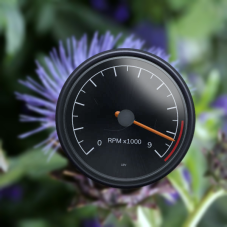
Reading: 8250 (rpm)
